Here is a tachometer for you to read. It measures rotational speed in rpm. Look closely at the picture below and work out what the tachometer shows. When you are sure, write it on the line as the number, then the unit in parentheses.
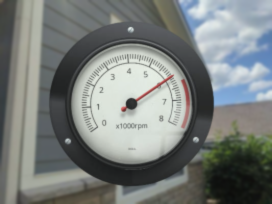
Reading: 6000 (rpm)
